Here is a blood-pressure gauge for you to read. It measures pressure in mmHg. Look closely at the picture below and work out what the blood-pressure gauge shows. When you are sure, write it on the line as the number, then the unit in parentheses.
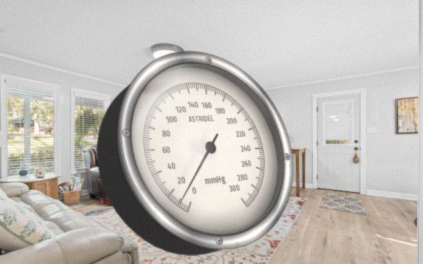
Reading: 10 (mmHg)
